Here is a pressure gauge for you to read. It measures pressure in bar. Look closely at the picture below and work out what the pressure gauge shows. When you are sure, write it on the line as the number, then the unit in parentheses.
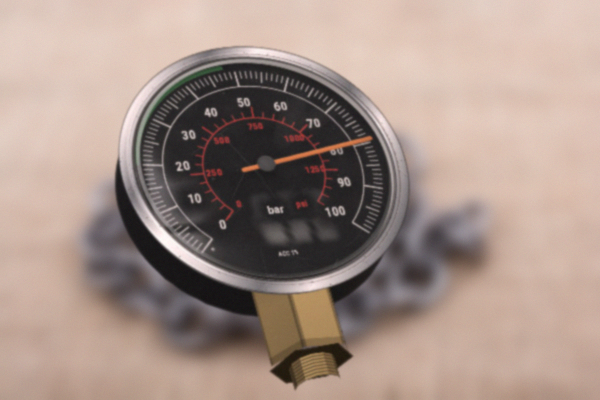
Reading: 80 (bar)
